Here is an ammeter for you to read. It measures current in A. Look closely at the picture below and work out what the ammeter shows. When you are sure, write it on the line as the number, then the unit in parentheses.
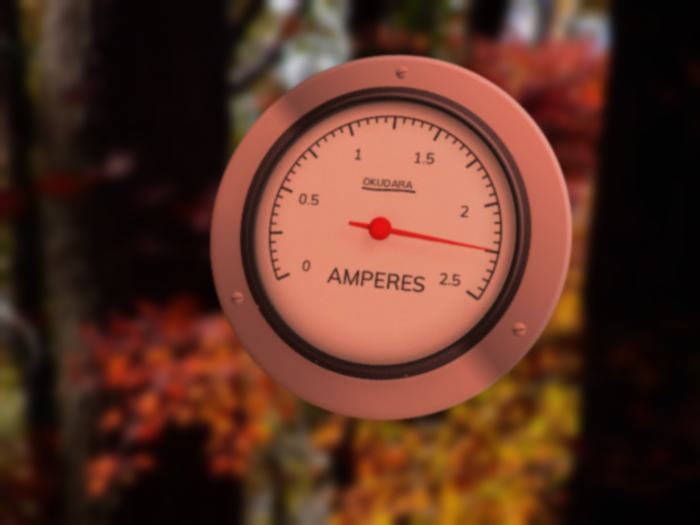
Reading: 2.25 (A)
